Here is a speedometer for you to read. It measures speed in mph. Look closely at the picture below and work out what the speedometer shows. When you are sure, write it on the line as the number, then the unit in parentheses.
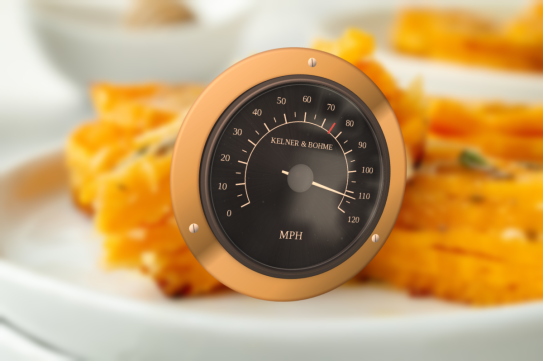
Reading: 112.5 (mph)
